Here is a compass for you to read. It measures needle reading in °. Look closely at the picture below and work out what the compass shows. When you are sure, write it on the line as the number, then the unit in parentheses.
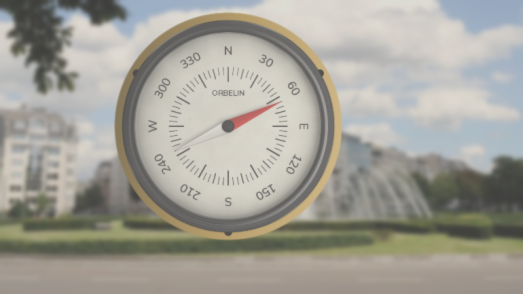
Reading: 65 (°)
